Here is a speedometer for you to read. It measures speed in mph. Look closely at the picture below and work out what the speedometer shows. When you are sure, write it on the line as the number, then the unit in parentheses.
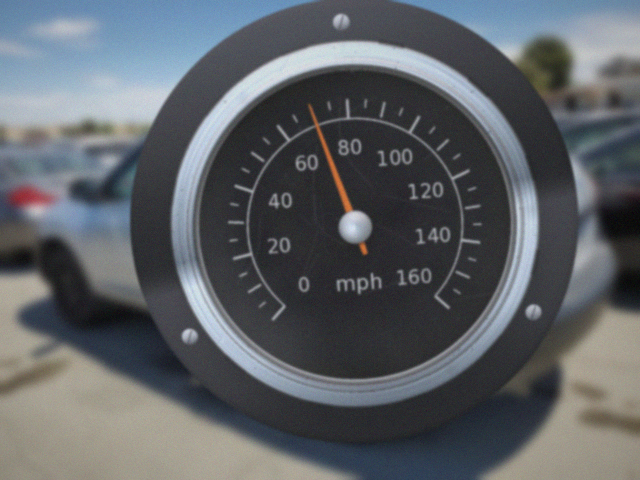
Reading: 70 (mph)
